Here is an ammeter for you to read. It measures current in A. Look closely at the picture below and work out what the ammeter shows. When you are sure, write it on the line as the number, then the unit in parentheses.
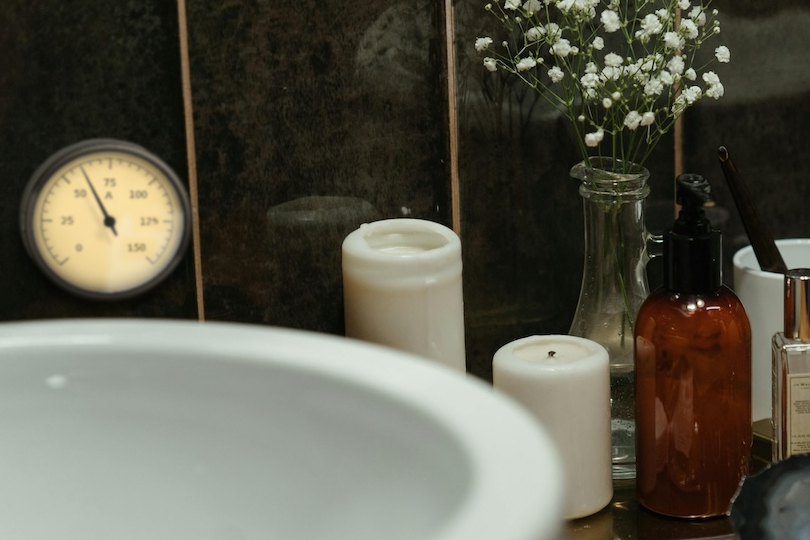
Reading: 60 (A)
